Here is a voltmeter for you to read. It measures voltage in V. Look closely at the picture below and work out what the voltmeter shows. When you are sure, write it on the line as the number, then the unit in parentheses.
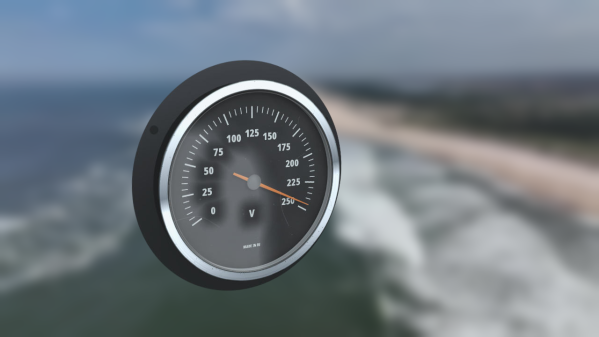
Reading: 245 (V)
